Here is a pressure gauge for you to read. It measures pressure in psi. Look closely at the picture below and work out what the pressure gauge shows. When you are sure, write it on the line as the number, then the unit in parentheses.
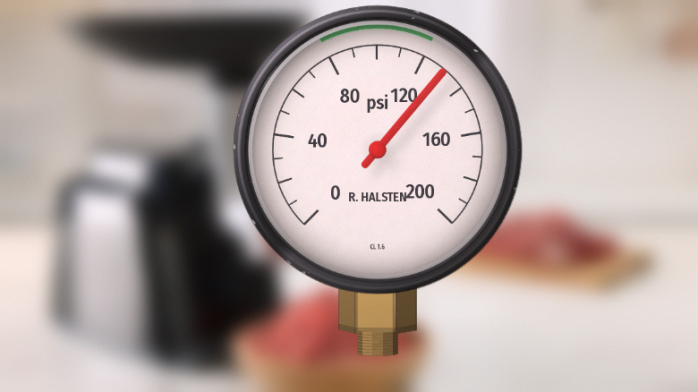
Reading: 130 (psi)
